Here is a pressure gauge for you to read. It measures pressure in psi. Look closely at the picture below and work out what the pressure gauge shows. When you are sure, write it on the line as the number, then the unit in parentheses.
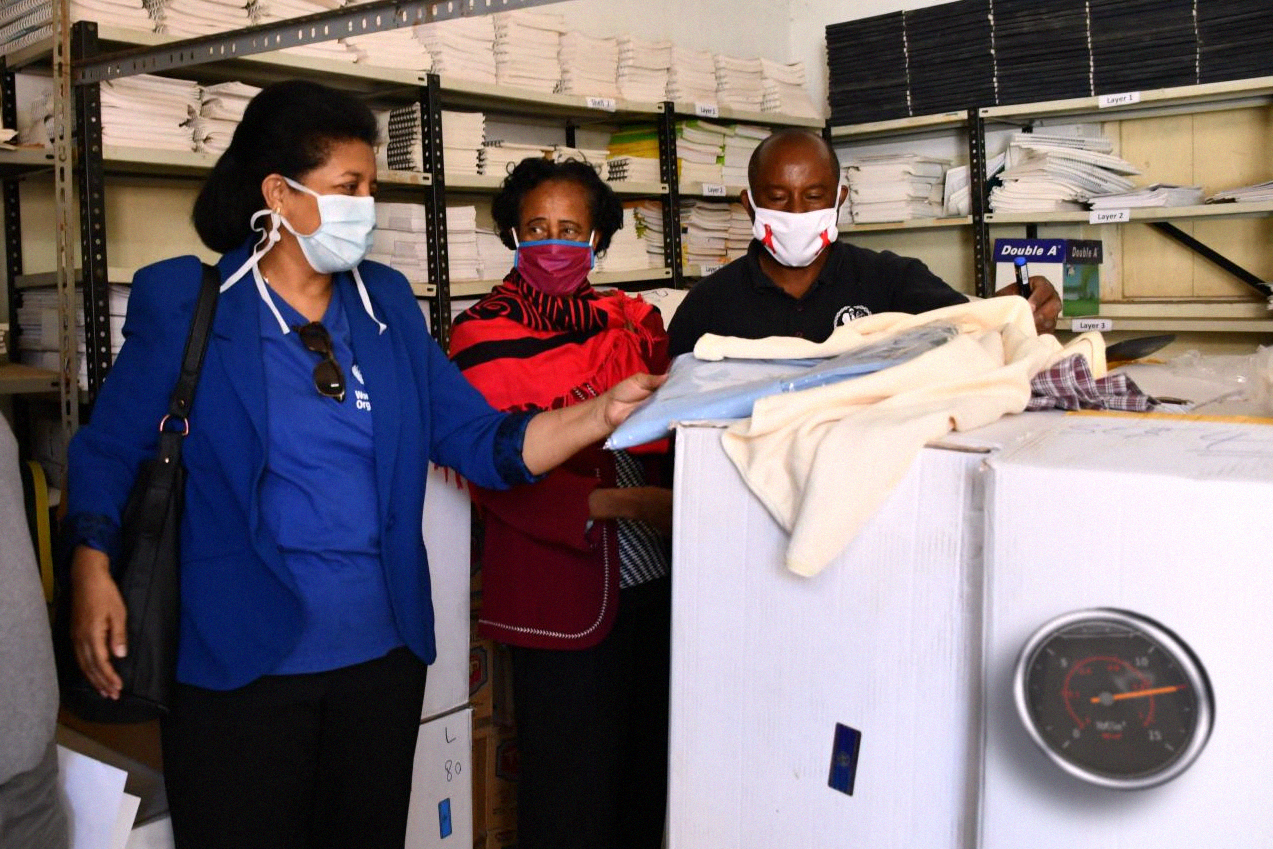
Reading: 12 (psi)
